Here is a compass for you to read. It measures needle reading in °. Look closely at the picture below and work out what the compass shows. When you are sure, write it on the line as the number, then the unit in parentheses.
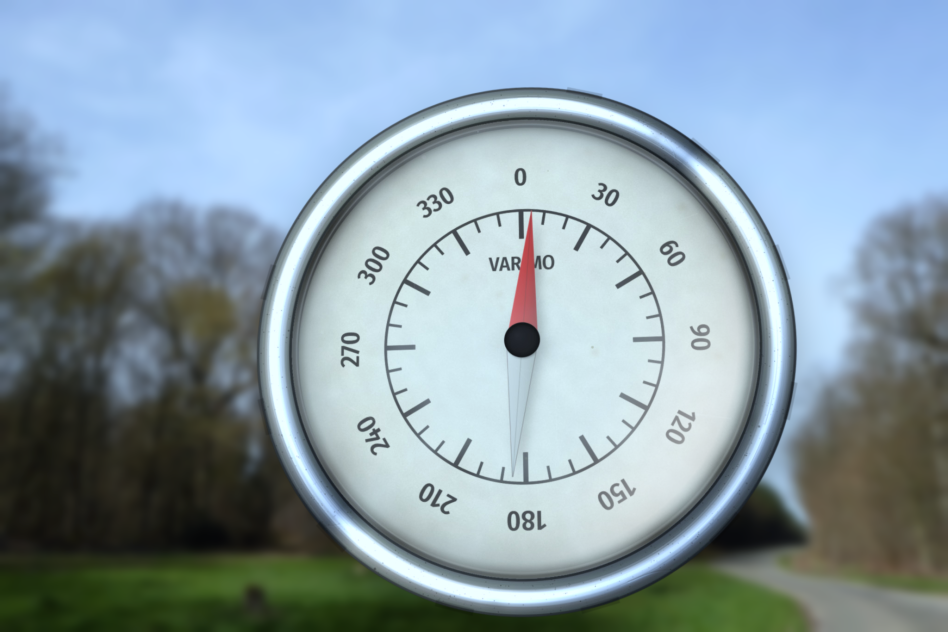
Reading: 5 (°)
